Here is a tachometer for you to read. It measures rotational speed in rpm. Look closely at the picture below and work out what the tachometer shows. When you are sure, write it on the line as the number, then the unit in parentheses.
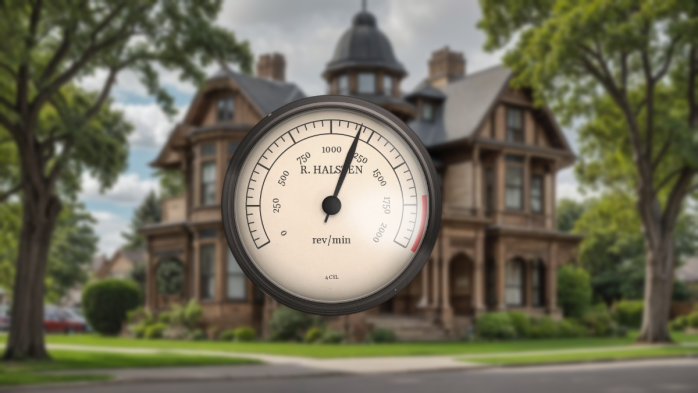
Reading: 1175 (rpm)
